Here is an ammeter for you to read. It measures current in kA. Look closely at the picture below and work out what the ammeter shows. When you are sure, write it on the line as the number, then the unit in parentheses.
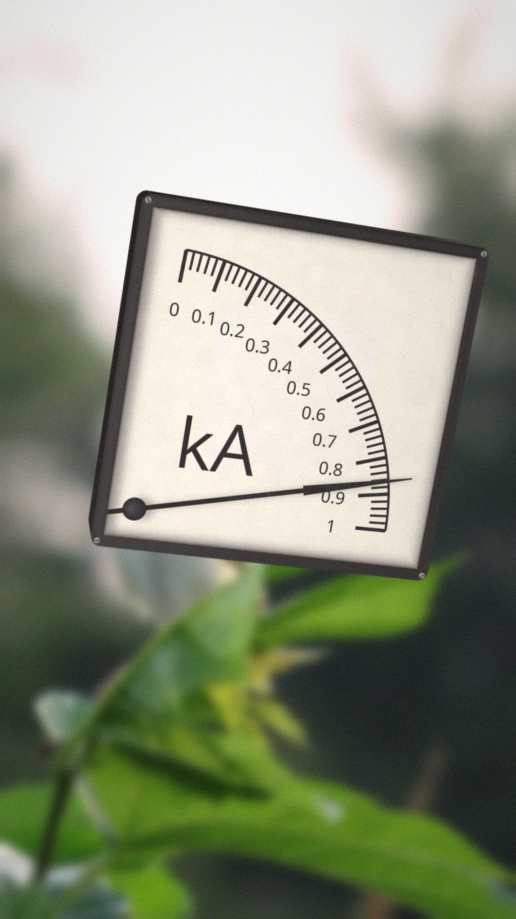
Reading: 0.86 (kA)
